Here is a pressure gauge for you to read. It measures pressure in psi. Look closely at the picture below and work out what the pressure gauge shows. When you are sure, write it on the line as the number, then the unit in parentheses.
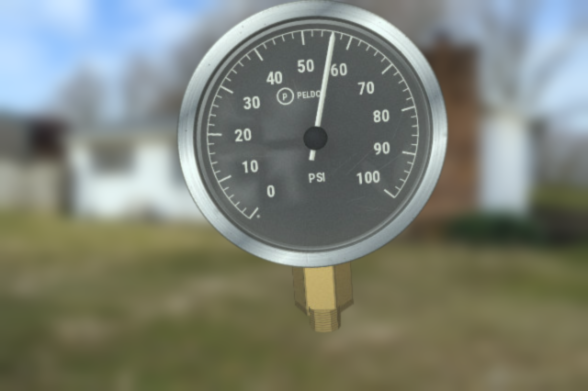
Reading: 56 (psi)
